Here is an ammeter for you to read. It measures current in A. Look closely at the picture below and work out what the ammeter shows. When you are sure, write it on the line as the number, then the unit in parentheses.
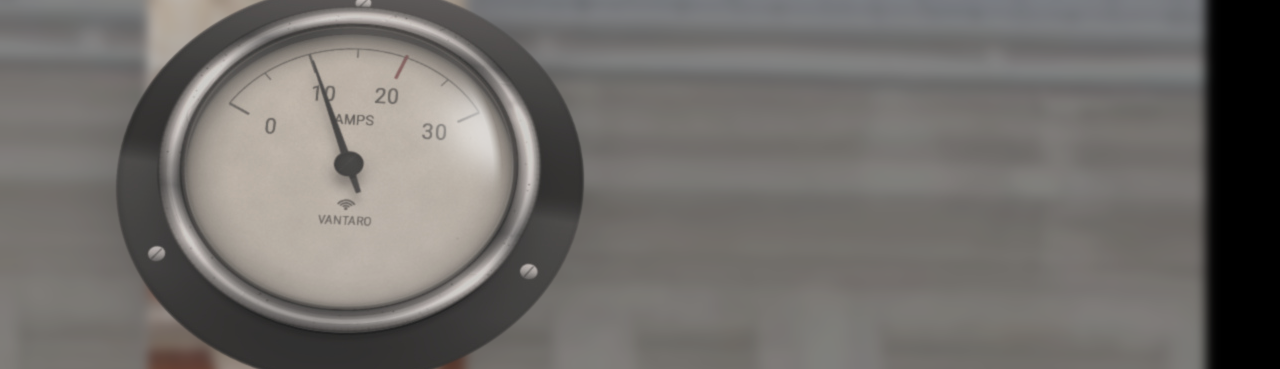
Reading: 10 (A)
